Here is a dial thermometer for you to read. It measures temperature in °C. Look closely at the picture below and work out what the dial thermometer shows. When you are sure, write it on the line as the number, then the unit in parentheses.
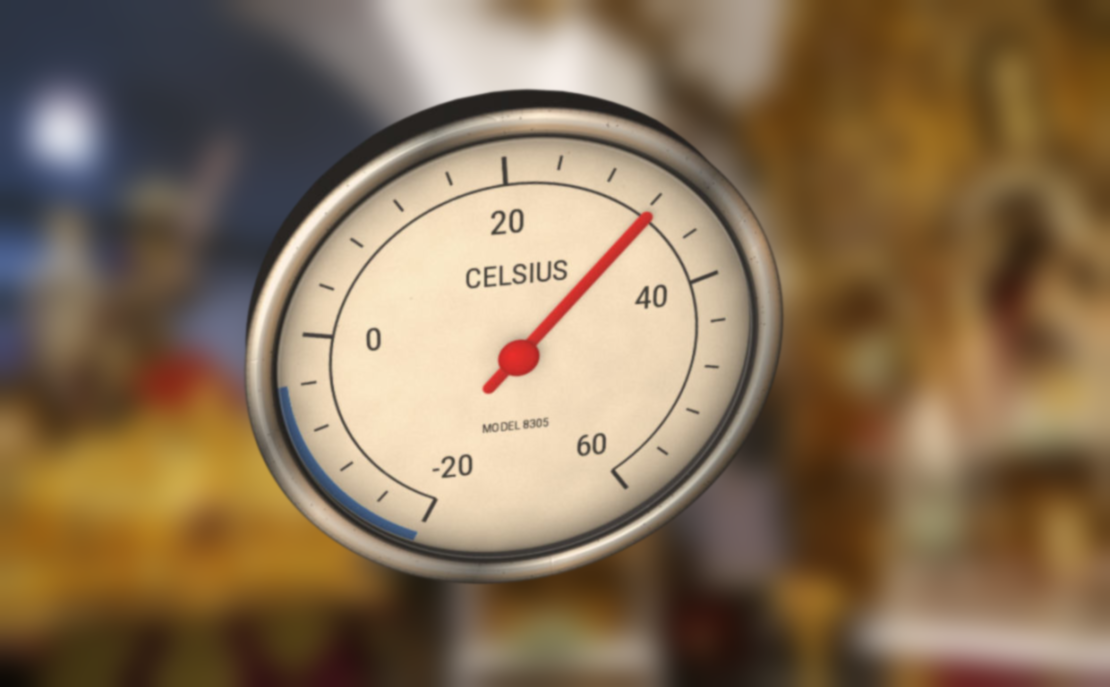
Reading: 32 (°C)
